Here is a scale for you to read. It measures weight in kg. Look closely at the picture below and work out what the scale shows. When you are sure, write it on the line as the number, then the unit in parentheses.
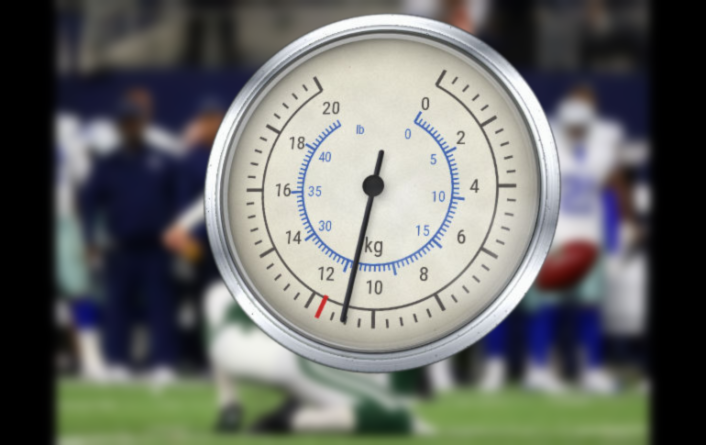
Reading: 10.8 (kg)
